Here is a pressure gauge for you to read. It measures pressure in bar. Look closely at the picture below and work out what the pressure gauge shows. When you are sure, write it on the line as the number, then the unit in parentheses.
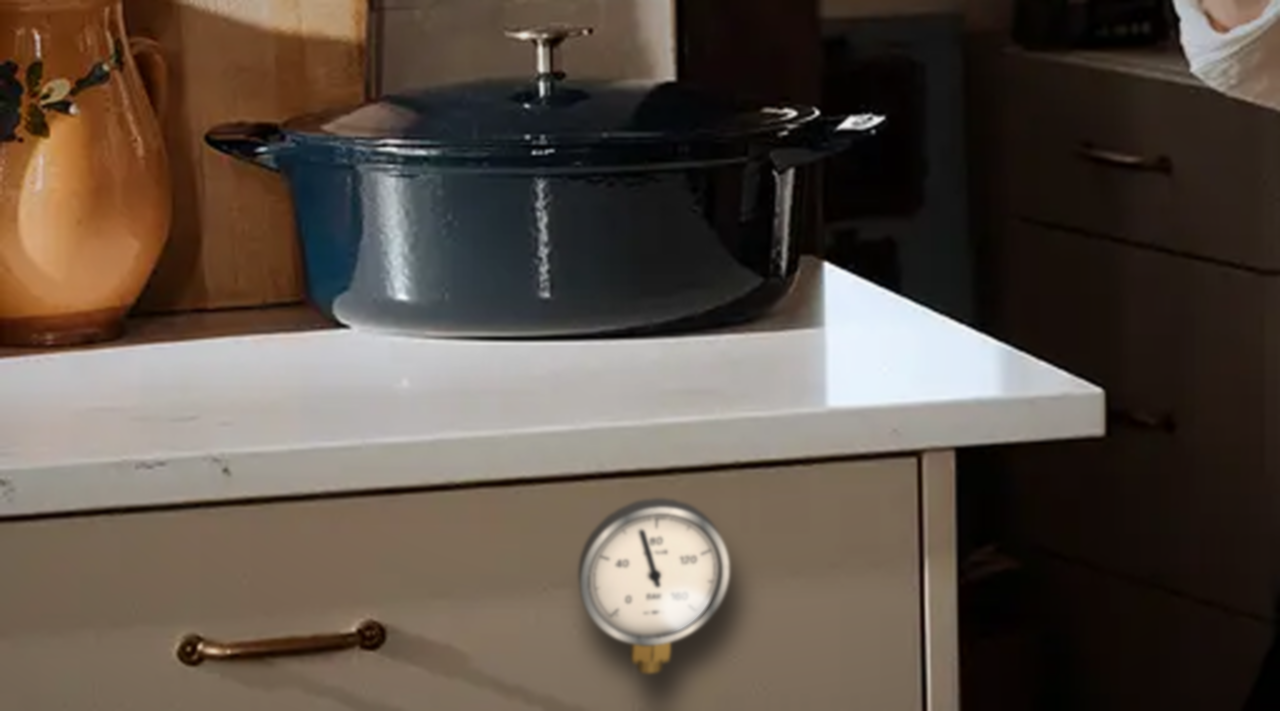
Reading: 70 (bar)
